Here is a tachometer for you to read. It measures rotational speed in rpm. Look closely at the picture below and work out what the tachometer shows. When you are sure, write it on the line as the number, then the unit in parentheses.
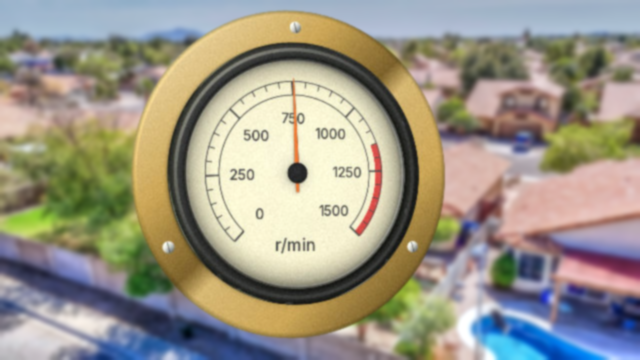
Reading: 750 (rpm)
